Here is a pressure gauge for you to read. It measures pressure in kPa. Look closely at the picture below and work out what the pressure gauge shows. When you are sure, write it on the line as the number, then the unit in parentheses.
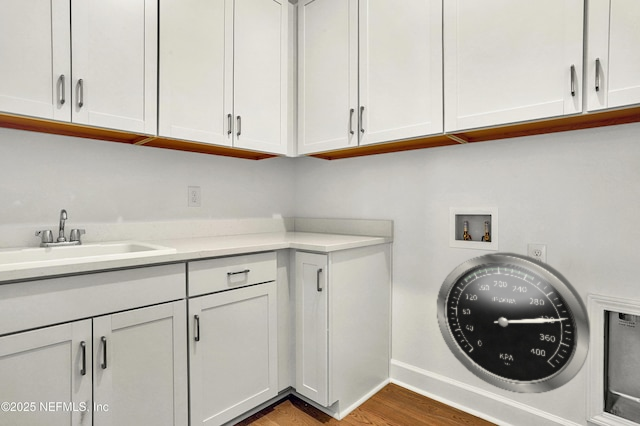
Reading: 320 (kPa)
